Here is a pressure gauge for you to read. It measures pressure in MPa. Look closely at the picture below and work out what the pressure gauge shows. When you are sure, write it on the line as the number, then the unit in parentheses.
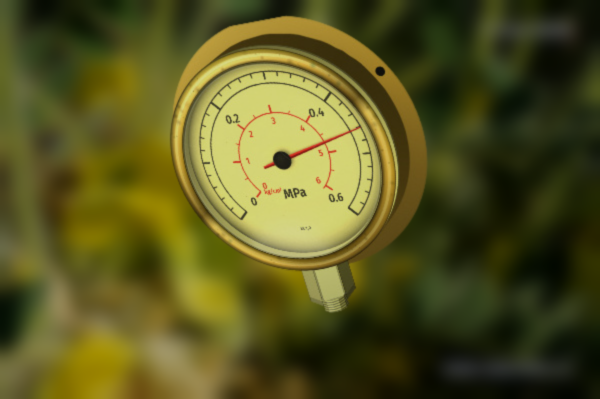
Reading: 0.46 (MPa)
